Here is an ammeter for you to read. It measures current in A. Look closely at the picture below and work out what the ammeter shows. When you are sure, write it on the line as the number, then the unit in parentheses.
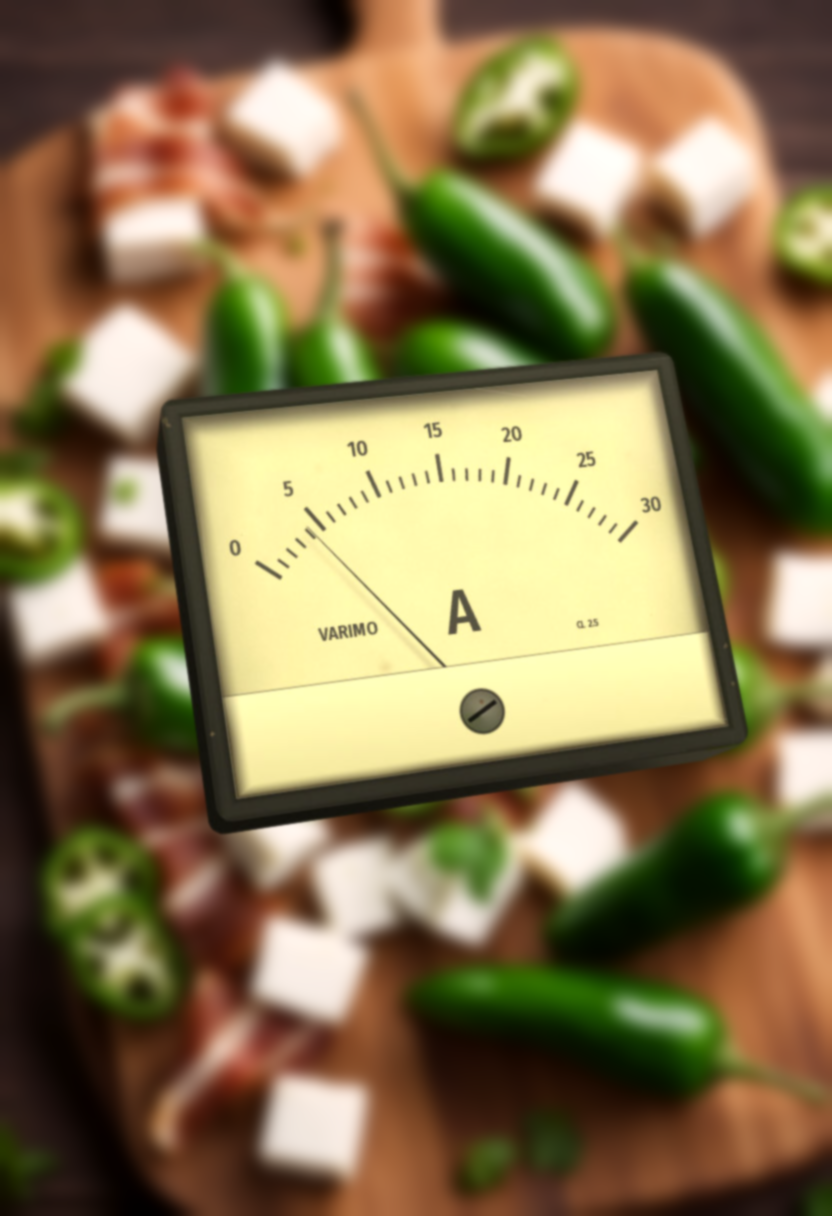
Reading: 4 (A)
